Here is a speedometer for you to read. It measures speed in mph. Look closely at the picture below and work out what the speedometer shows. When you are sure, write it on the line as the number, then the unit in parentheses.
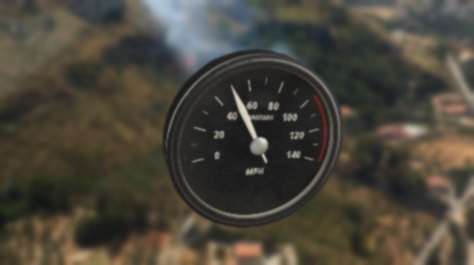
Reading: 50 (mph)
